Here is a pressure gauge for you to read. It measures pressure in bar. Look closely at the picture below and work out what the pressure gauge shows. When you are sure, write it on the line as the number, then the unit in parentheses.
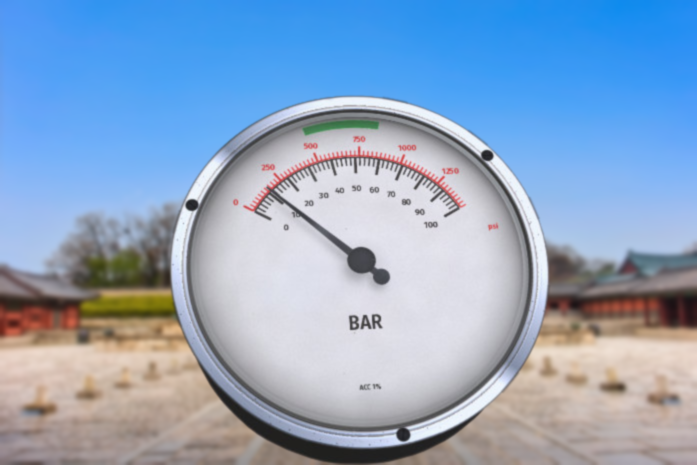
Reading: 10 (bar)
